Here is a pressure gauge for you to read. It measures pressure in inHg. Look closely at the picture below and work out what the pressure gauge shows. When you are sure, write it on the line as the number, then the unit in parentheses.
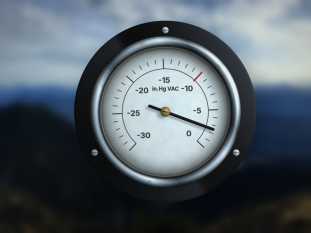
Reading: -2.5 (inHg)
